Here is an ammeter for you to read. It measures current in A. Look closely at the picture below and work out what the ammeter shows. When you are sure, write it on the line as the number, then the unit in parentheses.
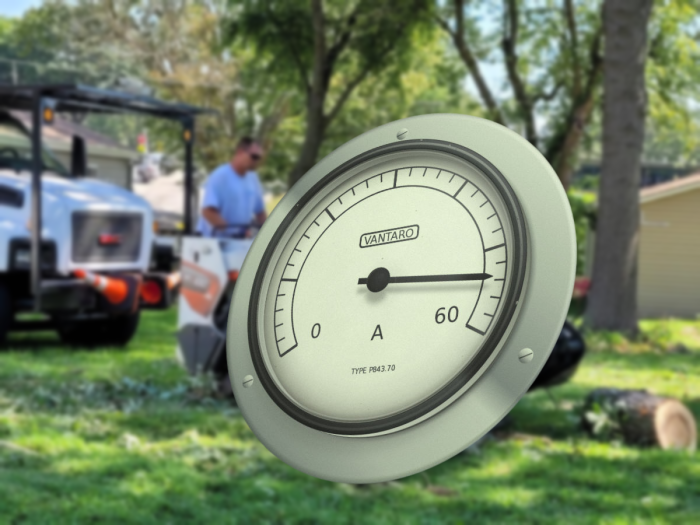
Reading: 54 (A)
